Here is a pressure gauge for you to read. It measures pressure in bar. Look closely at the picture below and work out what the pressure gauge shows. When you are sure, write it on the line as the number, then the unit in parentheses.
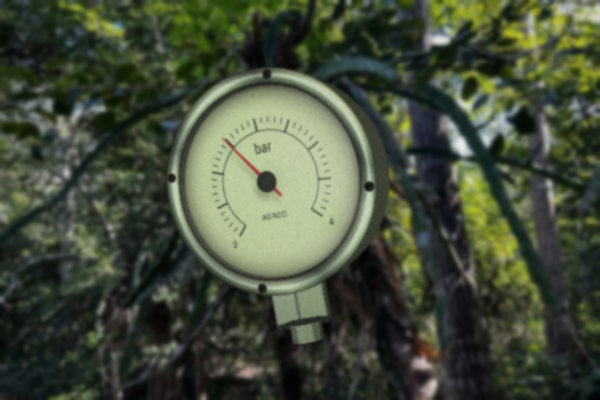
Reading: 1.5 (bar)
